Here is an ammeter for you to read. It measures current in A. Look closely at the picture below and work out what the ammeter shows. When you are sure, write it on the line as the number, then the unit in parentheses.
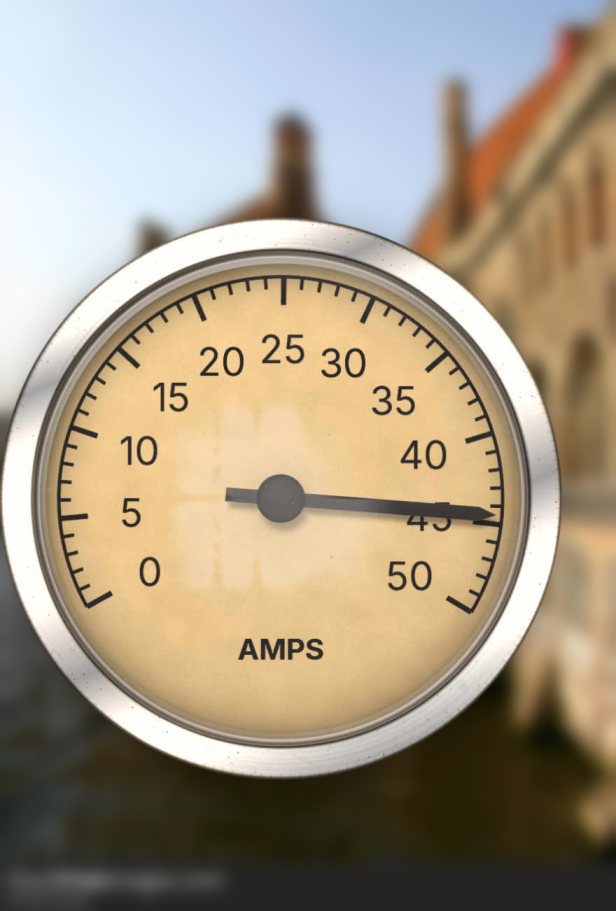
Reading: 44.5 (A)
